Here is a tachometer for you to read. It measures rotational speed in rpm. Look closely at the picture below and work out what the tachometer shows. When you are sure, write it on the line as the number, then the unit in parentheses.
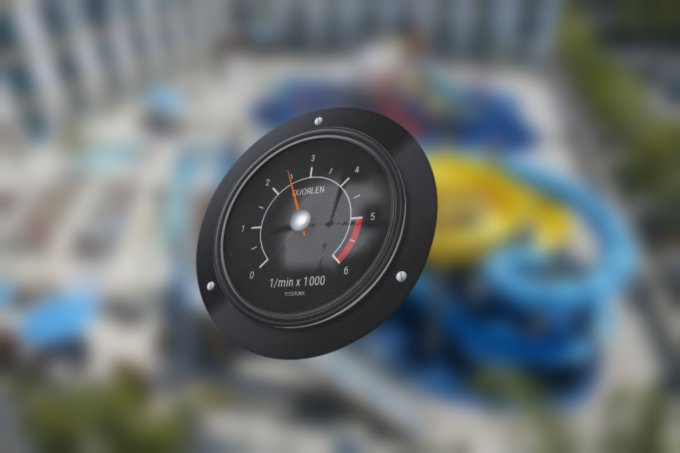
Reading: 2500 (rpm)
